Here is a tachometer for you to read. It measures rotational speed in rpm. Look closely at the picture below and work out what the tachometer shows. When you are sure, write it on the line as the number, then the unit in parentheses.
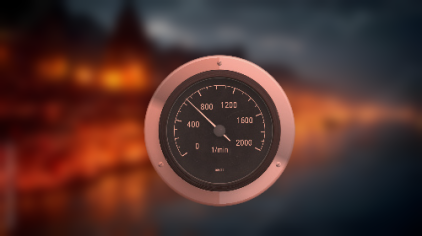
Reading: 650 (rpm)
